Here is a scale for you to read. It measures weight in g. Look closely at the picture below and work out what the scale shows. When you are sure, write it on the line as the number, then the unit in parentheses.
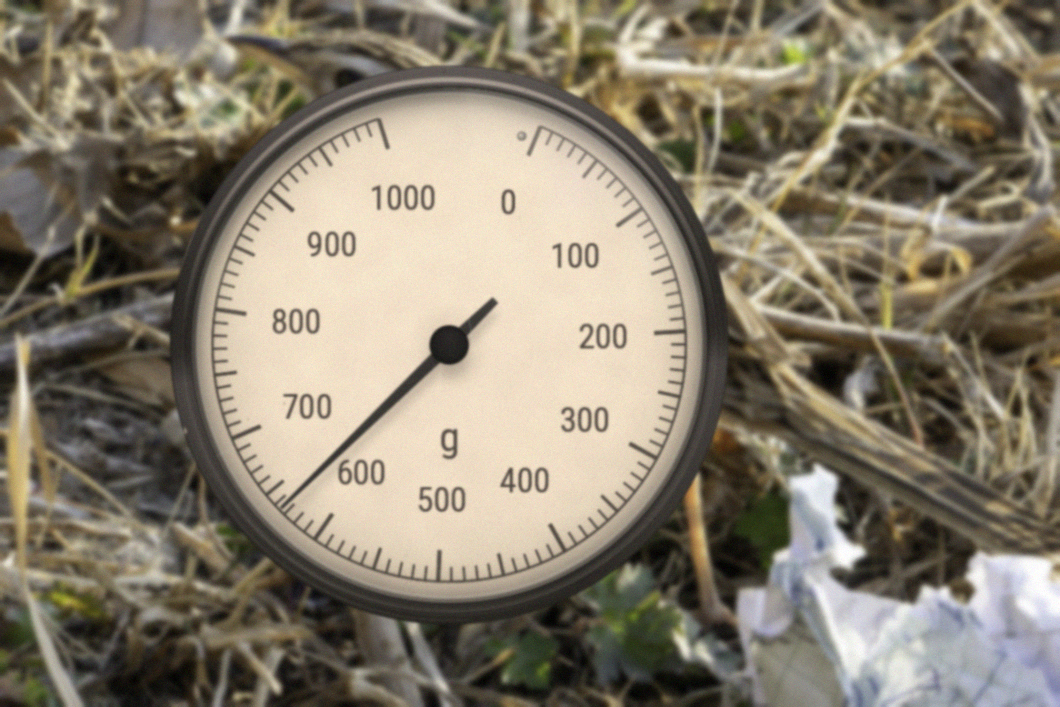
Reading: 635 (g)
